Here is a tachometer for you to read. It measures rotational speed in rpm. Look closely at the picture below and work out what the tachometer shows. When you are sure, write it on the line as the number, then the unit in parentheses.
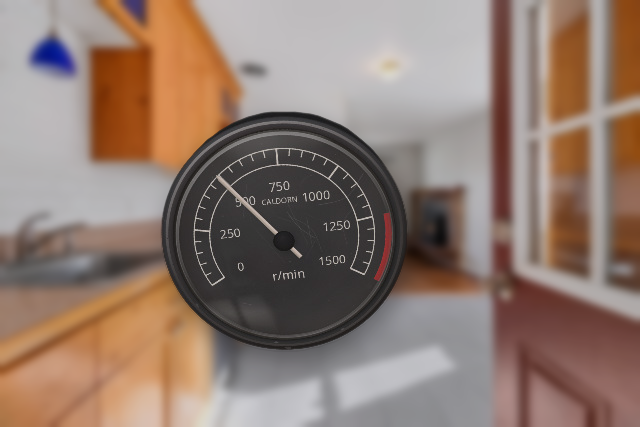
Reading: 500 (rpm)
